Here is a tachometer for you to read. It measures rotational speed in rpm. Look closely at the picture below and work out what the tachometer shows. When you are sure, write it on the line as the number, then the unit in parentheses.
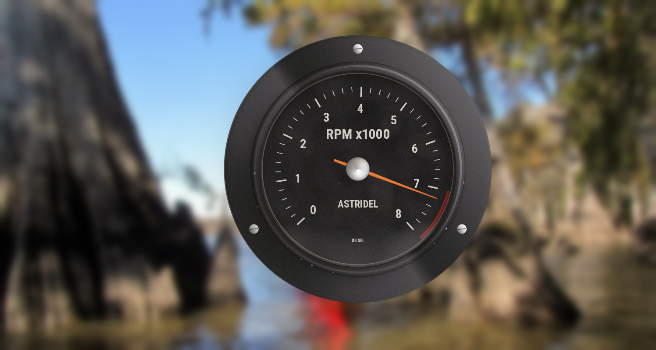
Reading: 7200 (rpm)
